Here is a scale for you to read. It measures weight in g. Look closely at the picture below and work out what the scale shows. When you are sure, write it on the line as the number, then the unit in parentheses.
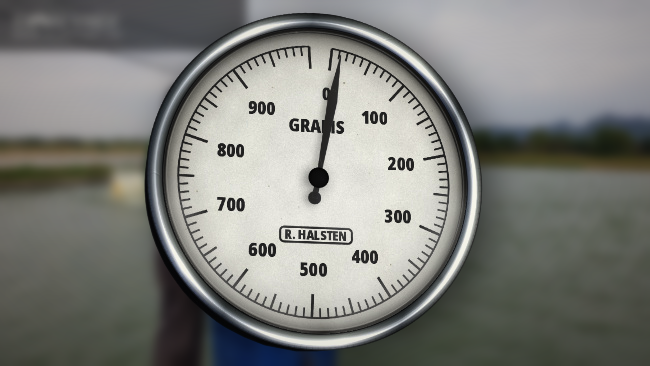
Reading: 10 (g)
